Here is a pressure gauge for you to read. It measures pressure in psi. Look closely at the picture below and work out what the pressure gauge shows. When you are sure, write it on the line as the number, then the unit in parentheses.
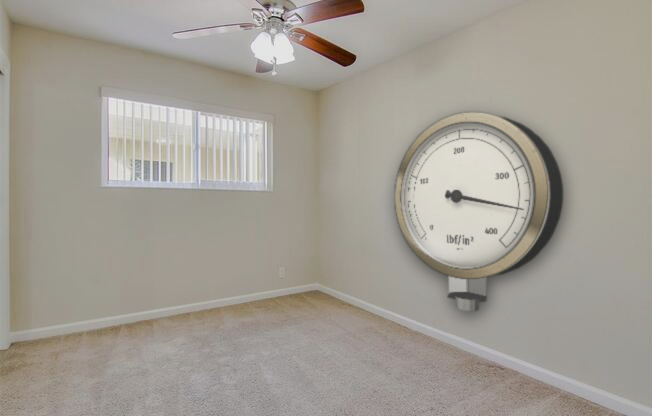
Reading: 350 (psi)
